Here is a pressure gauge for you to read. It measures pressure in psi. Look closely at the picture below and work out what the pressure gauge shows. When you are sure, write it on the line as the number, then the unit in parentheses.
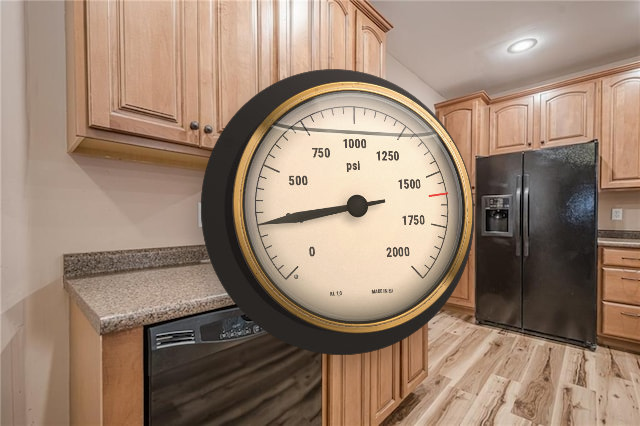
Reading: 250 (psi)
